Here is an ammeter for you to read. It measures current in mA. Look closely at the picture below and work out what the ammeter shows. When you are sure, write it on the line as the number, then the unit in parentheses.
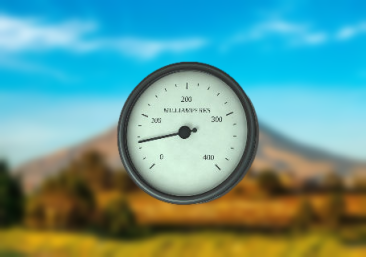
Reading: 50 (mA)
